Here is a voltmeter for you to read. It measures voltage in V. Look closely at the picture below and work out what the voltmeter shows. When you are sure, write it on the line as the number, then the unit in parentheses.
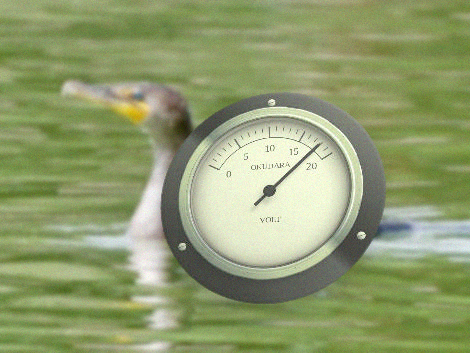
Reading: 18 (V)
